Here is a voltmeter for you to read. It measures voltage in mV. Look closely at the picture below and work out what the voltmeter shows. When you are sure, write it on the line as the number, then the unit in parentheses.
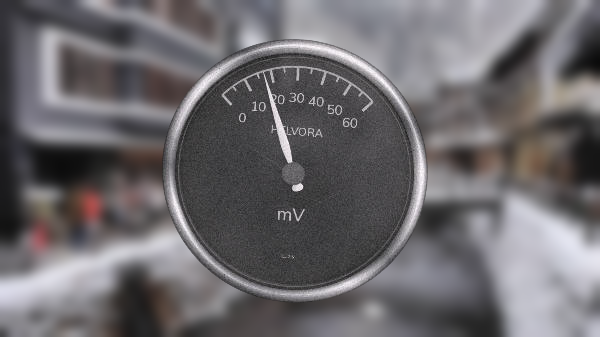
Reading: 17.5 (mV)
